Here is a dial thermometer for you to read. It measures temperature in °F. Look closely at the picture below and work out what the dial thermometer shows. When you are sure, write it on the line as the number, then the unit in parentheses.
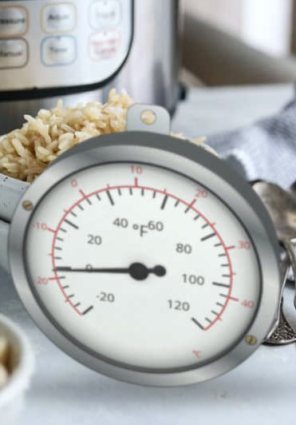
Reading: 0 (°F)
